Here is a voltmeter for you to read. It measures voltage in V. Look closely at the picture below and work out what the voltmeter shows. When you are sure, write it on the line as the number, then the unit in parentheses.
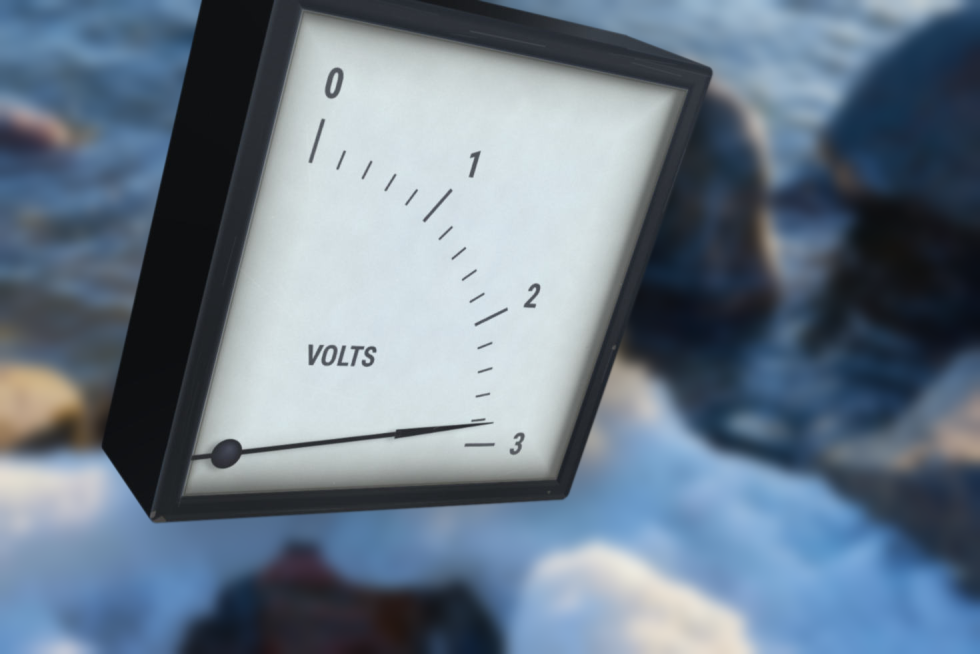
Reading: 2.8 (V)
